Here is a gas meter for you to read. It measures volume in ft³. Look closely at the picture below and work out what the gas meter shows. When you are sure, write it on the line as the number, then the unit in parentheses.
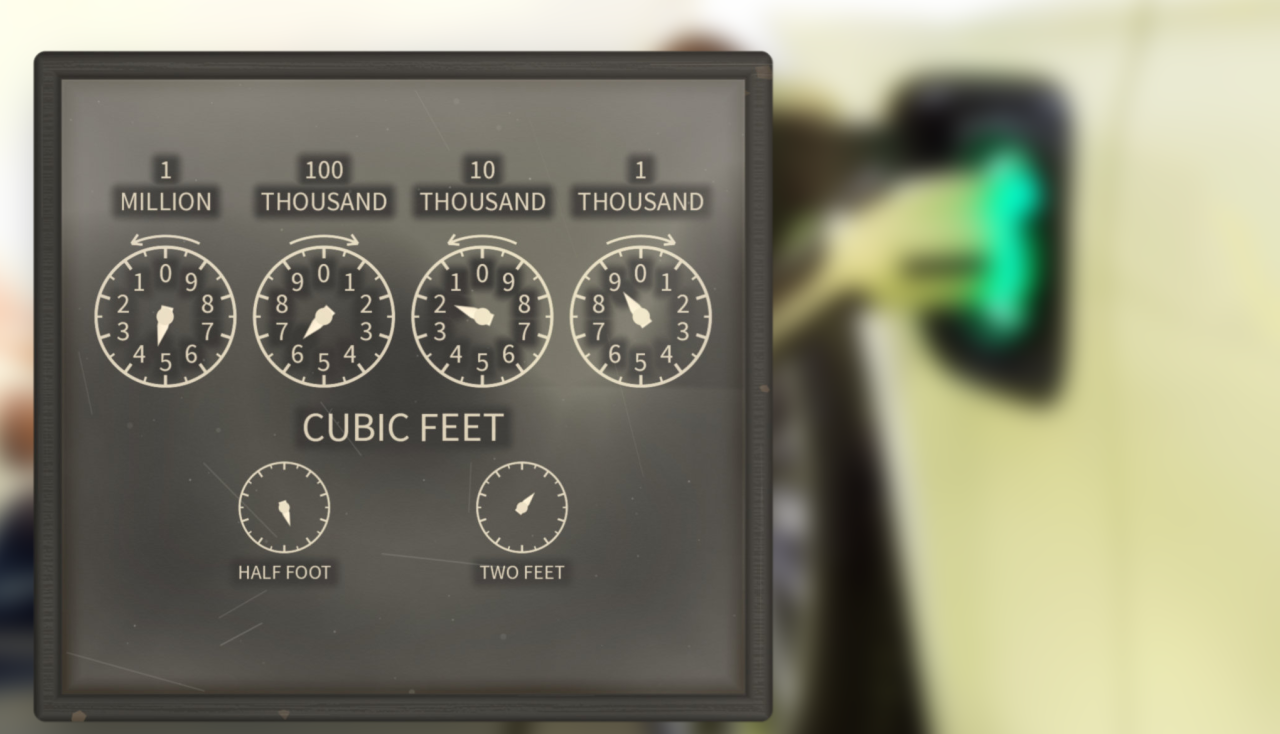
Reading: 461900 (ft³)
